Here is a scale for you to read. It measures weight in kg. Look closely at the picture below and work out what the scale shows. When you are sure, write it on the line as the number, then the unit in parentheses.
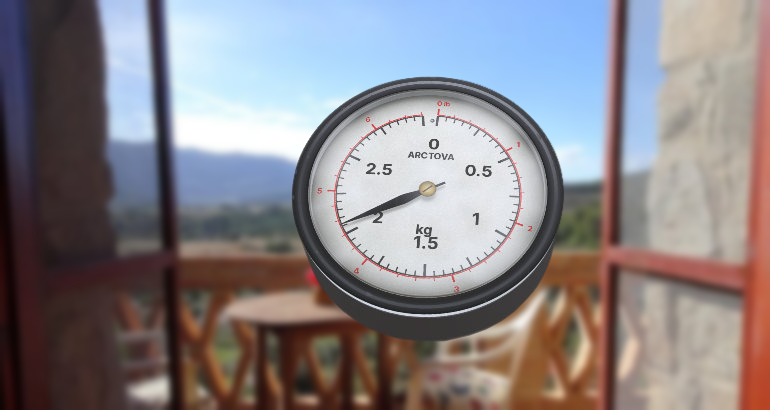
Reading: 2.05 (kg)
